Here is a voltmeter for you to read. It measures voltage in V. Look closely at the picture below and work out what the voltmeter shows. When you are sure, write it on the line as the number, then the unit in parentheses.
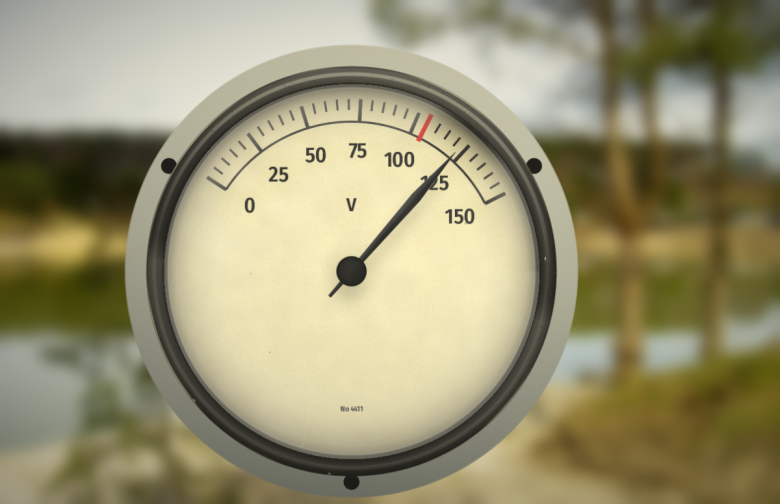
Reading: 122.5 (V)
